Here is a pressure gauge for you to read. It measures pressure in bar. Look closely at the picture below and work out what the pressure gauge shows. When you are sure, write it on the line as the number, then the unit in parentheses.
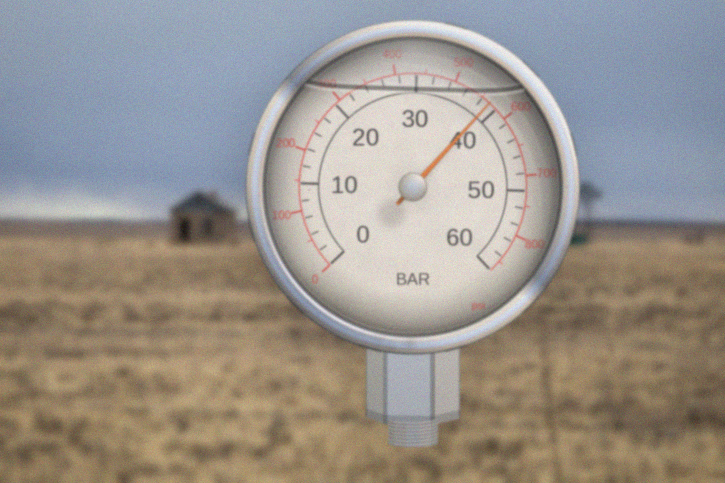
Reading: 39 (bar)
